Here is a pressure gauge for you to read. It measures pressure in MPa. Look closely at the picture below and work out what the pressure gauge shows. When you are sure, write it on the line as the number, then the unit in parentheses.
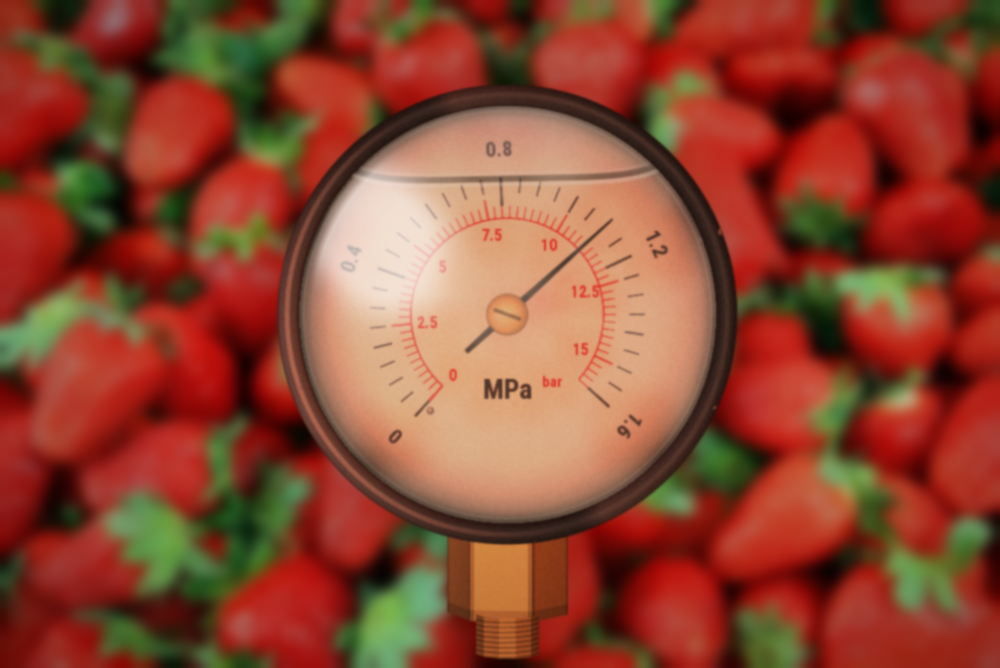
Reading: 1.1 (MPa)
